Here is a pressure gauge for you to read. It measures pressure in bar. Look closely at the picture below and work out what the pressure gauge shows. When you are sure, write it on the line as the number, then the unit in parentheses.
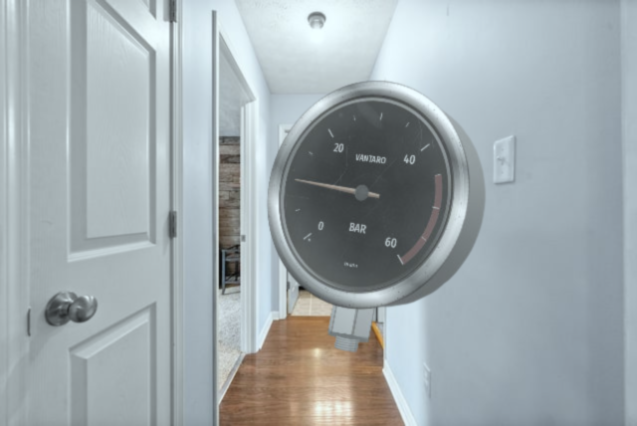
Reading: 10 (bar)
